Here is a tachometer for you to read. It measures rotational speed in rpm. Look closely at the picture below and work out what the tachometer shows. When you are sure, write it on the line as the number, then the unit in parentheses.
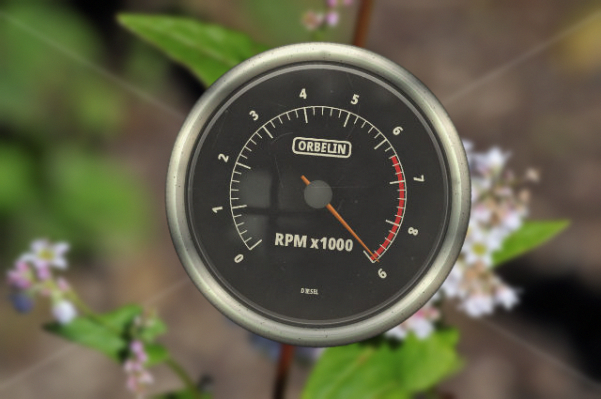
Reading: 8900 (rpm)
